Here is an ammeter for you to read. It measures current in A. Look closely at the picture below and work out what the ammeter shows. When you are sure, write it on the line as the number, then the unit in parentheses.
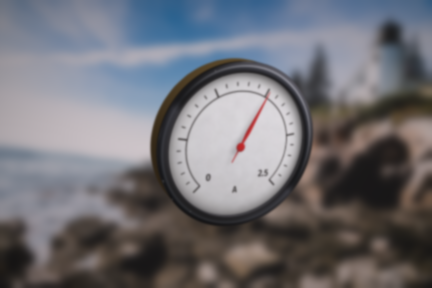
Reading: 1.5 (A)
